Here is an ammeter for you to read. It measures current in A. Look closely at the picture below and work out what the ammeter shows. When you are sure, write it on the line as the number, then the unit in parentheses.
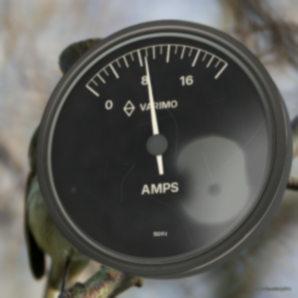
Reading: 9 (A)
